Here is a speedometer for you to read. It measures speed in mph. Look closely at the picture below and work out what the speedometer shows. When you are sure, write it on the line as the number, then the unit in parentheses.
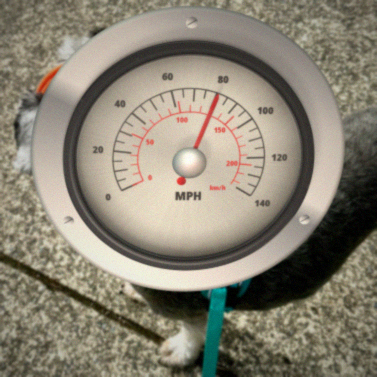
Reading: 80 (mph)
